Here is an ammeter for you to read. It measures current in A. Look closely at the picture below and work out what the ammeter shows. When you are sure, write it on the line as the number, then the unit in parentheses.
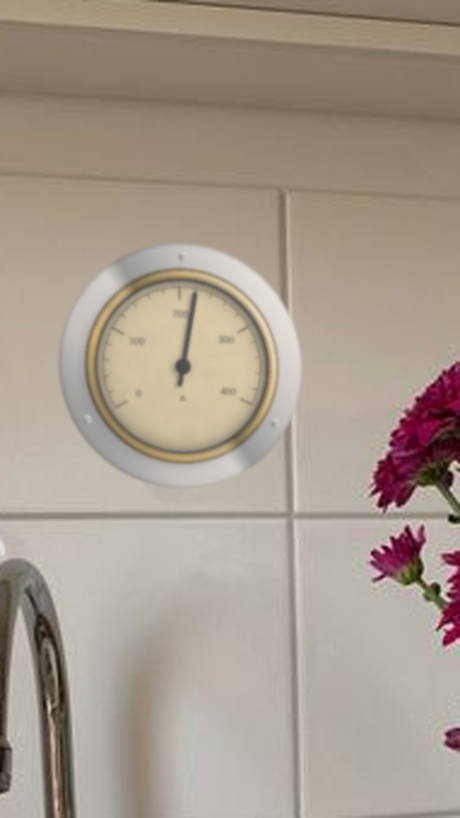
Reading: 220 (A)
